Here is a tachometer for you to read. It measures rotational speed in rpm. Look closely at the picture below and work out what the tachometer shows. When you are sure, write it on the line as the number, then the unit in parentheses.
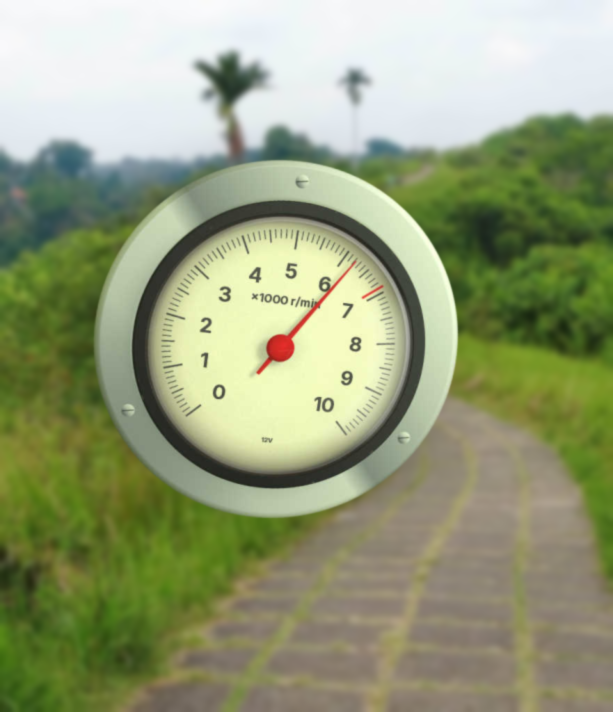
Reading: 6200 (rpm)
